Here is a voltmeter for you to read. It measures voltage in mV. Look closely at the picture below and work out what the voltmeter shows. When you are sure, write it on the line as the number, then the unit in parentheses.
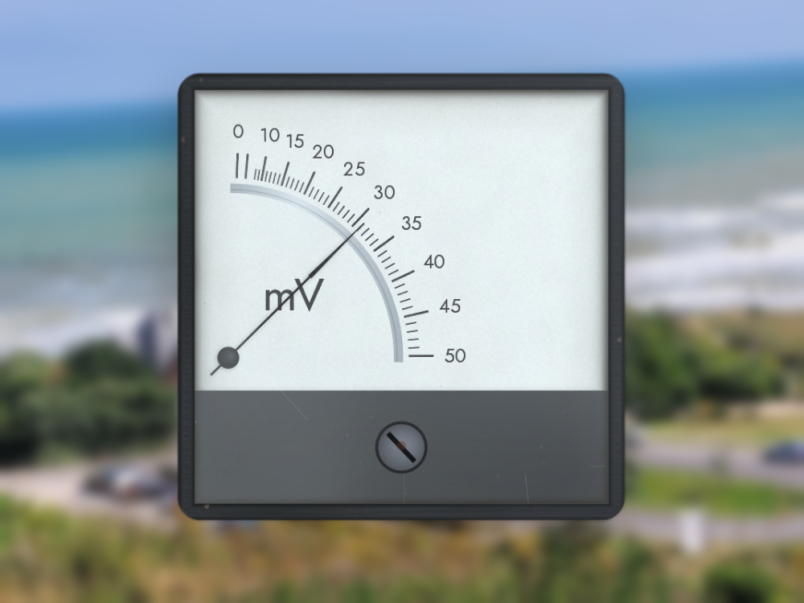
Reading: 31 (mV)
